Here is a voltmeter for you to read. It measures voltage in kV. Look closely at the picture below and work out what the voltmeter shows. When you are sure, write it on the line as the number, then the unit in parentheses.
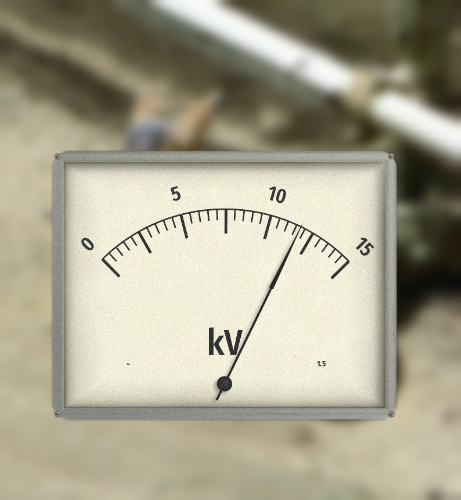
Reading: 11.75 (kV)
